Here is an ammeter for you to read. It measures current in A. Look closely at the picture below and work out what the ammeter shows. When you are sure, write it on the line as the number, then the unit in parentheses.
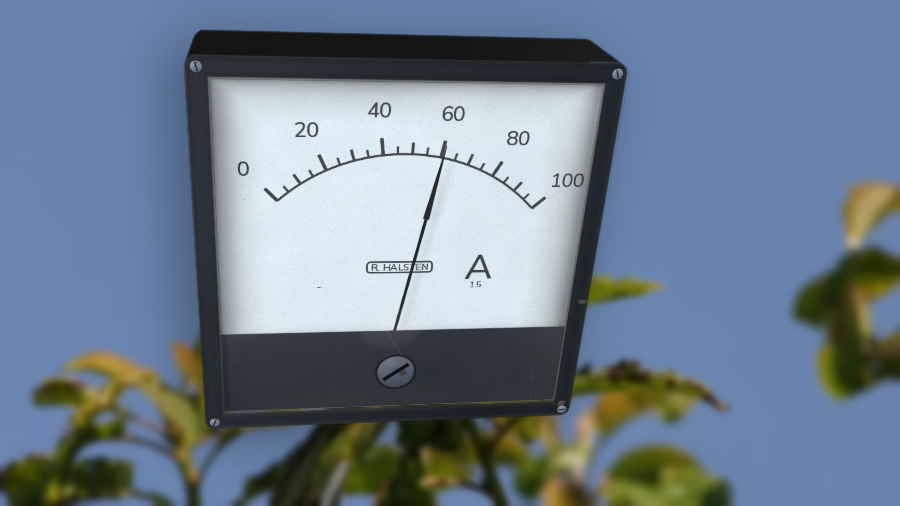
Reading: 60 (A)
